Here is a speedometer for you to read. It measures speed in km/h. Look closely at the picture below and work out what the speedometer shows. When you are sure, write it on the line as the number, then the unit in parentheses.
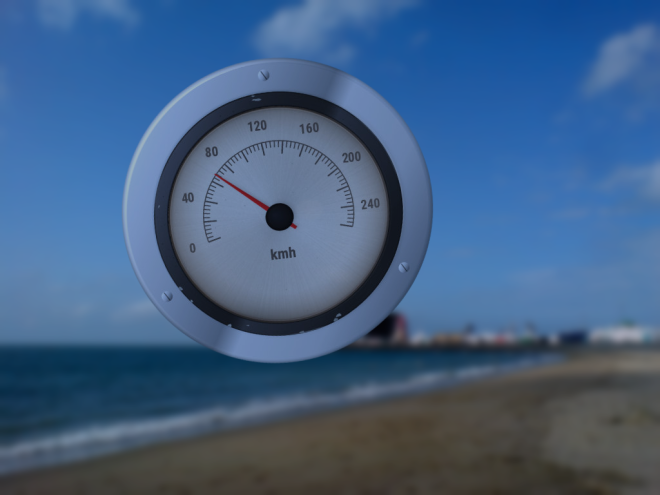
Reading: 68 (km/h)
